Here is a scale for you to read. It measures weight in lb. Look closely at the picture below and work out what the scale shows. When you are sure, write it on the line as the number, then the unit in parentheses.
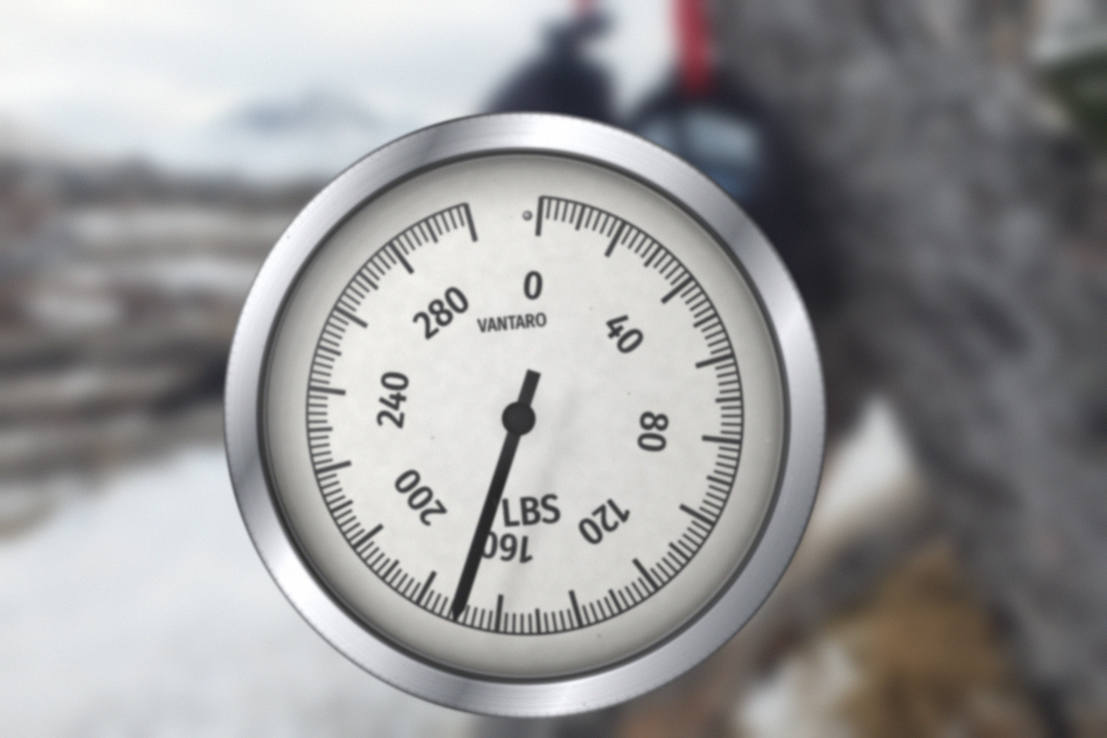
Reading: 170 (lb)
